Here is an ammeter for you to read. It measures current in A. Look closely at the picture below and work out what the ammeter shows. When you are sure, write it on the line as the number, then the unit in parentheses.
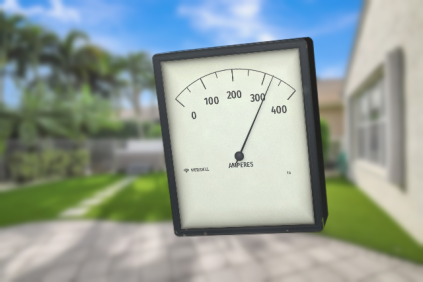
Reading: 325 (A)
